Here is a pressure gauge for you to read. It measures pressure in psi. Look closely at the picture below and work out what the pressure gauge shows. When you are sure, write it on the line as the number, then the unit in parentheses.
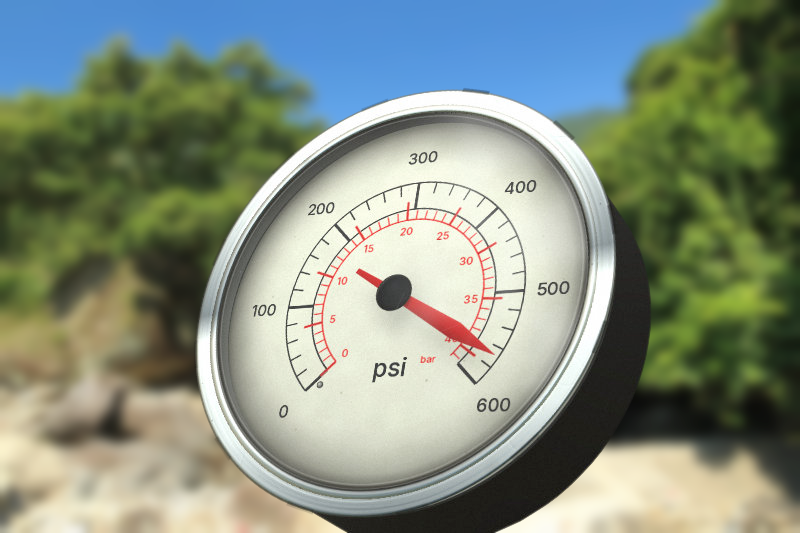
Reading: 570 (psi)
